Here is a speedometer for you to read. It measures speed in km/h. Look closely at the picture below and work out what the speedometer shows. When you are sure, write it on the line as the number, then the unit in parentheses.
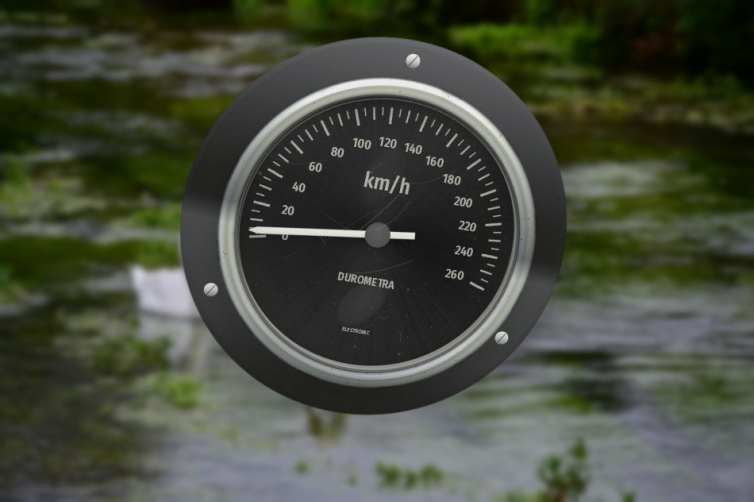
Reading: 5 (km/h)
